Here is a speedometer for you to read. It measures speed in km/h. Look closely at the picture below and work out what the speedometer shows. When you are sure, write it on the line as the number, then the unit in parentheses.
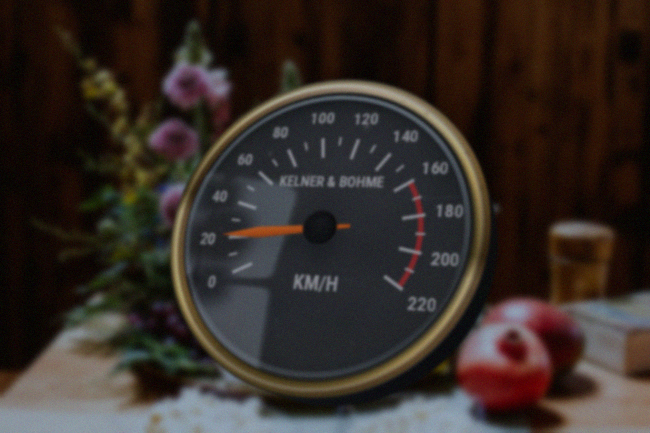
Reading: 20 (km/h)
